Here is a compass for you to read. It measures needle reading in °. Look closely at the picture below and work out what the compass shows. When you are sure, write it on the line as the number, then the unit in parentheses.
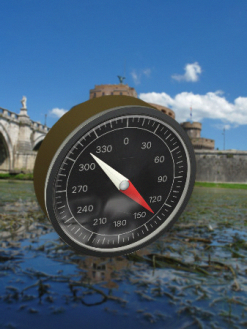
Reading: 135 (°)
